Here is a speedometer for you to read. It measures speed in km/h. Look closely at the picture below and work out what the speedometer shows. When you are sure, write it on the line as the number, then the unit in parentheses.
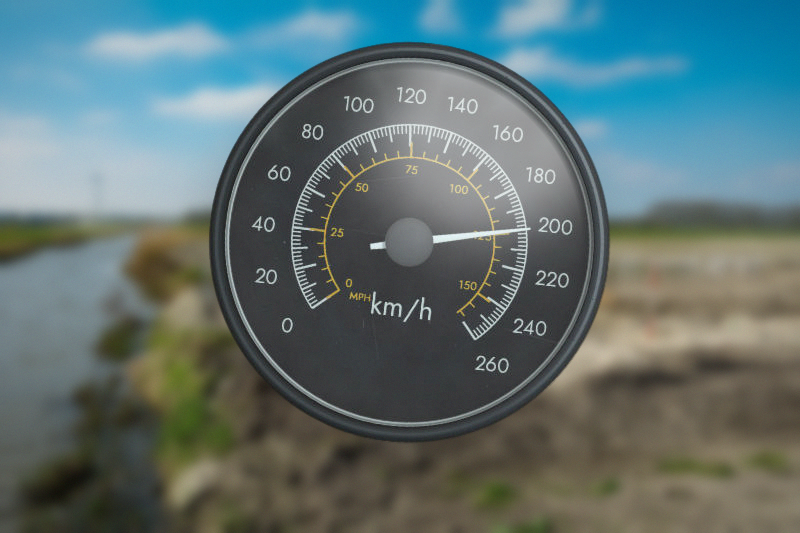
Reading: 200 (km/h)
